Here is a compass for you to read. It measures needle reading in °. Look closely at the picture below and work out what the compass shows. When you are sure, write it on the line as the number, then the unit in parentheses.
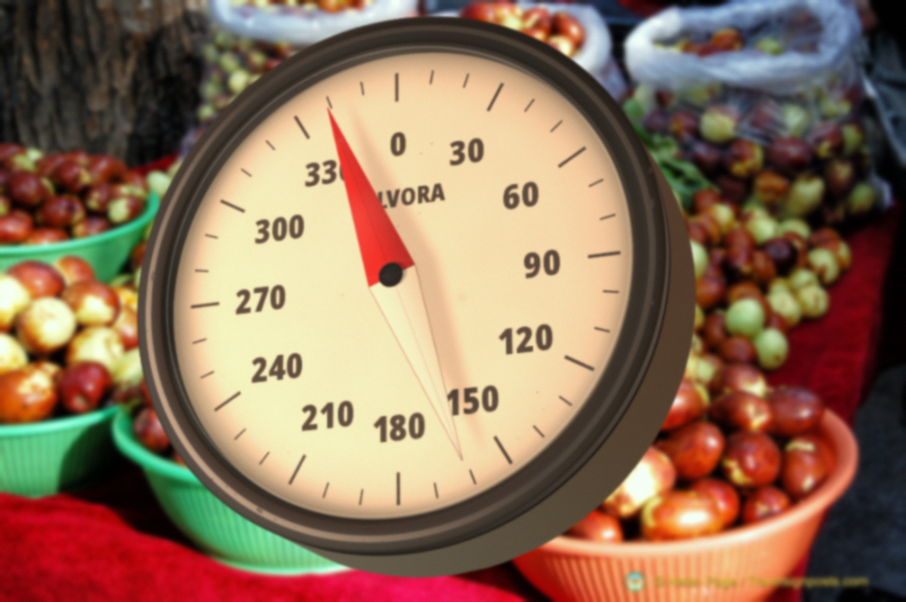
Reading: 340 (°)
